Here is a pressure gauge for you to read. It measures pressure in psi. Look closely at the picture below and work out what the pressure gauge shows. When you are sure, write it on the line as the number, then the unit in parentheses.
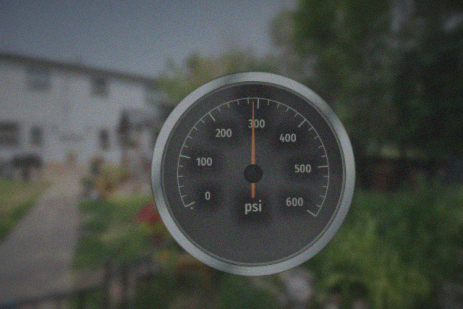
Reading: 290 (psi)
